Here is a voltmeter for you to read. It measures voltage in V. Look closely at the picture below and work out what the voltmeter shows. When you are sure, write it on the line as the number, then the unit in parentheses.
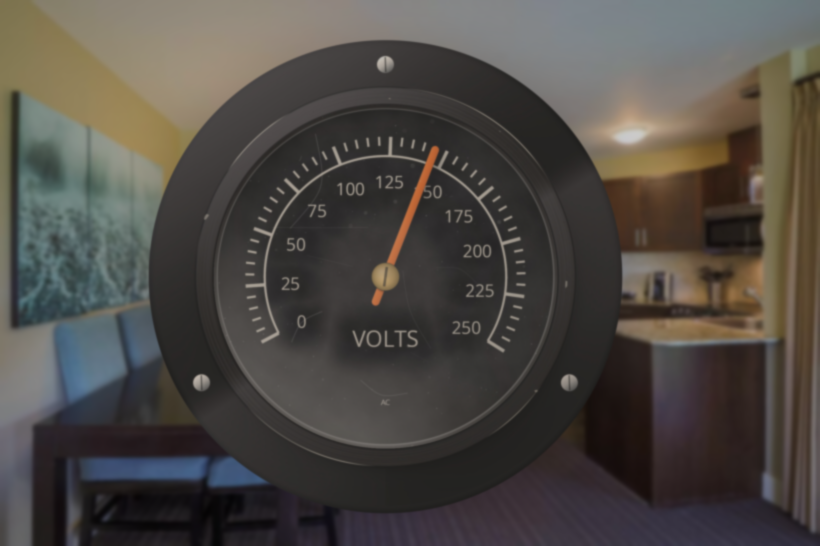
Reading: 145 (V)
